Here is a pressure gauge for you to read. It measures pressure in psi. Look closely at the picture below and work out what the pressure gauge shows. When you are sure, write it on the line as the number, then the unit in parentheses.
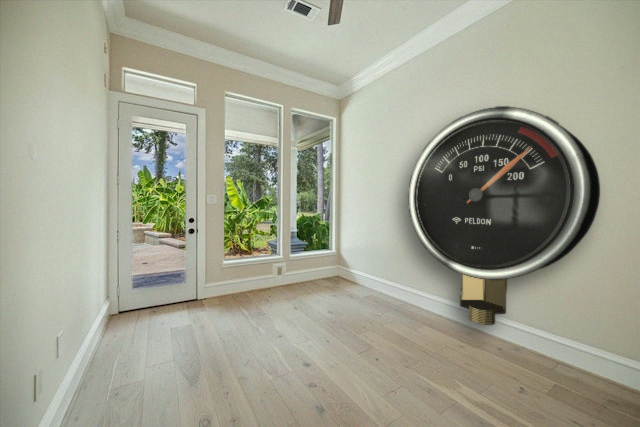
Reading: 175 (psi)
